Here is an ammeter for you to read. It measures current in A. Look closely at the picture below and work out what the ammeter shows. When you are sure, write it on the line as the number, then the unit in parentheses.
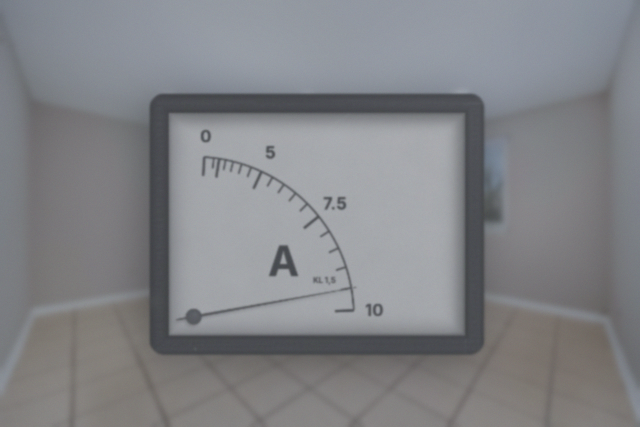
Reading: 9.5 (A)
